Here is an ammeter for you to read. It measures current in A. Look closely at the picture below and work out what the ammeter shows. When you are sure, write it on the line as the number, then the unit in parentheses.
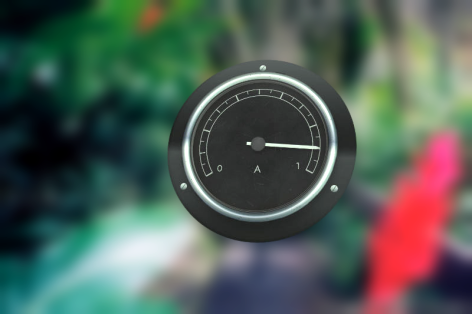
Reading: 0.9 (A)
